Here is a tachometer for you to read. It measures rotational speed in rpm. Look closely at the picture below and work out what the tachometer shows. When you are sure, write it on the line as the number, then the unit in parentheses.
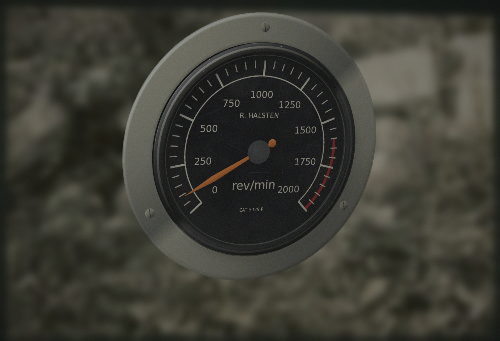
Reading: 100 (rpm)
